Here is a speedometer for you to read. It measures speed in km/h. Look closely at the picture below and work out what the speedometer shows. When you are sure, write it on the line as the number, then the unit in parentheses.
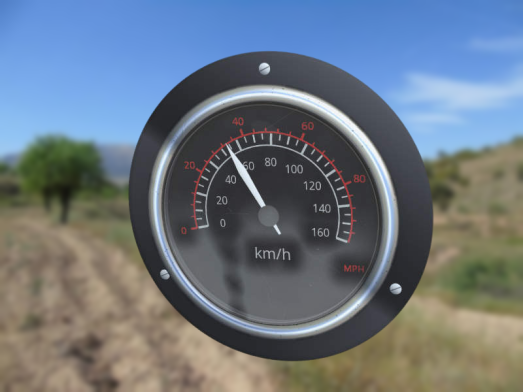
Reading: 55 (km/h)
